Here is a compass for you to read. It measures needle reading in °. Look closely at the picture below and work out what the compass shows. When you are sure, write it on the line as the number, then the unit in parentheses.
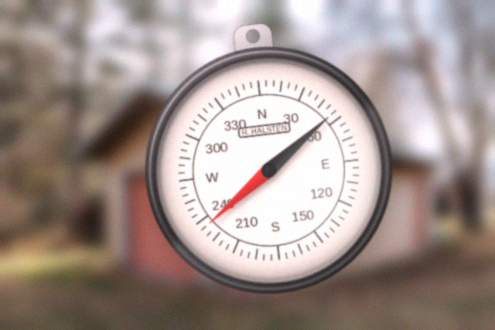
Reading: 235 (°)
